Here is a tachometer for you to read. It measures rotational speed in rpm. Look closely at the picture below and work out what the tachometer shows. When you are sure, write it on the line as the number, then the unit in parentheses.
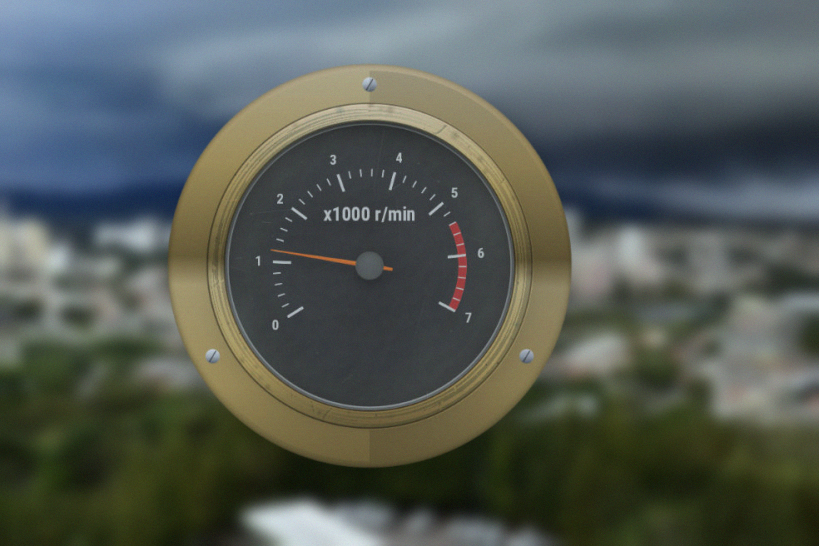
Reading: 1200 (rpm)
